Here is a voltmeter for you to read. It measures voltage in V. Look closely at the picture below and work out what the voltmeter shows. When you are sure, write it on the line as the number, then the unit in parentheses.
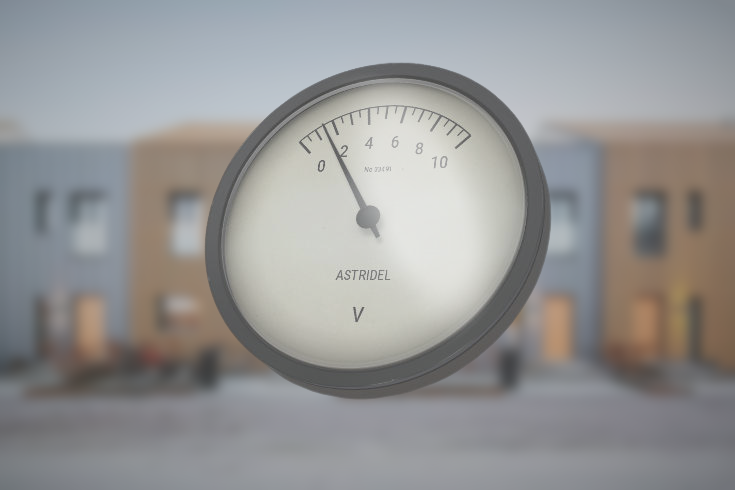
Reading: 1.5 (V)
